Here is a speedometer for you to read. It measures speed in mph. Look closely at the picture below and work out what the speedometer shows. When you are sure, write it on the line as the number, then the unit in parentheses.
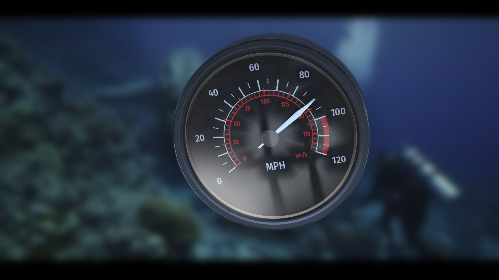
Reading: 90 (mph)
